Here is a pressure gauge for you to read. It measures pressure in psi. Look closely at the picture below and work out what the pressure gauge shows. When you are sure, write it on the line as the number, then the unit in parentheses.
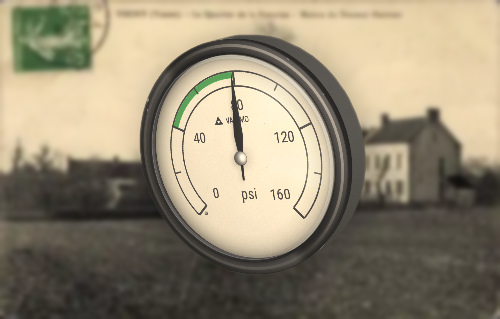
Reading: 80 (psi)
